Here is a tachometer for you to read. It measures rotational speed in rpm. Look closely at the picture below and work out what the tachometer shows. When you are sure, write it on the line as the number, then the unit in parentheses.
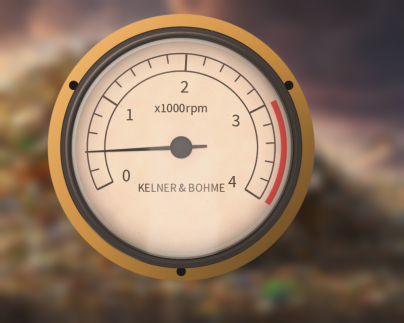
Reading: 400 (rpm)
